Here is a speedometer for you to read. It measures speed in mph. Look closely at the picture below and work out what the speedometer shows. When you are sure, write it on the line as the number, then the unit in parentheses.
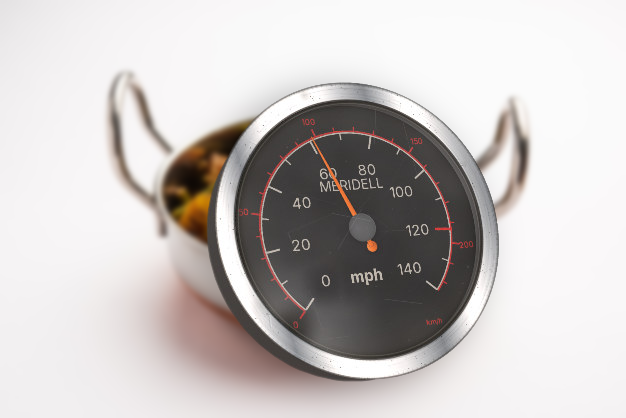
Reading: 60 (mph)
